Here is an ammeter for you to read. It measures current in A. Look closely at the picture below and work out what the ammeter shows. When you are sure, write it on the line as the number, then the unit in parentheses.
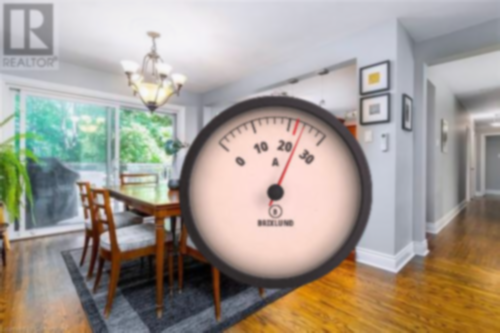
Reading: 24 (A)
